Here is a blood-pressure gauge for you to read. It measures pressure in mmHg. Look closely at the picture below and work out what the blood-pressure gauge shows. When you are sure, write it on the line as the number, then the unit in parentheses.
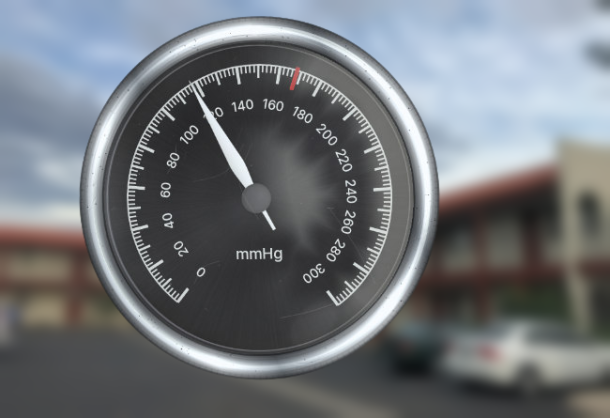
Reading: 118 (mmHg)
